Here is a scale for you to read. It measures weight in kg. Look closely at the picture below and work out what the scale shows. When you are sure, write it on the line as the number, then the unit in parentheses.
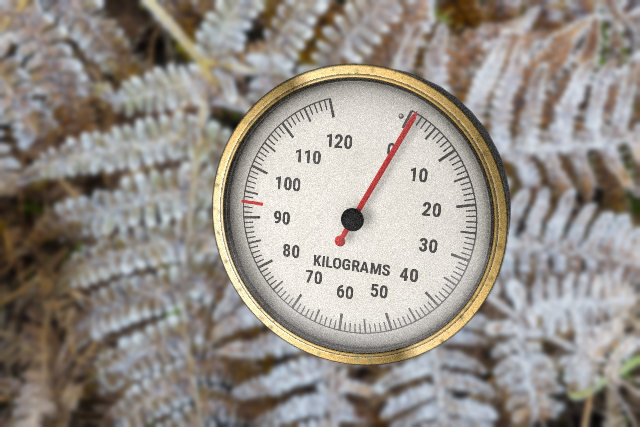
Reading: 1 (kg)
